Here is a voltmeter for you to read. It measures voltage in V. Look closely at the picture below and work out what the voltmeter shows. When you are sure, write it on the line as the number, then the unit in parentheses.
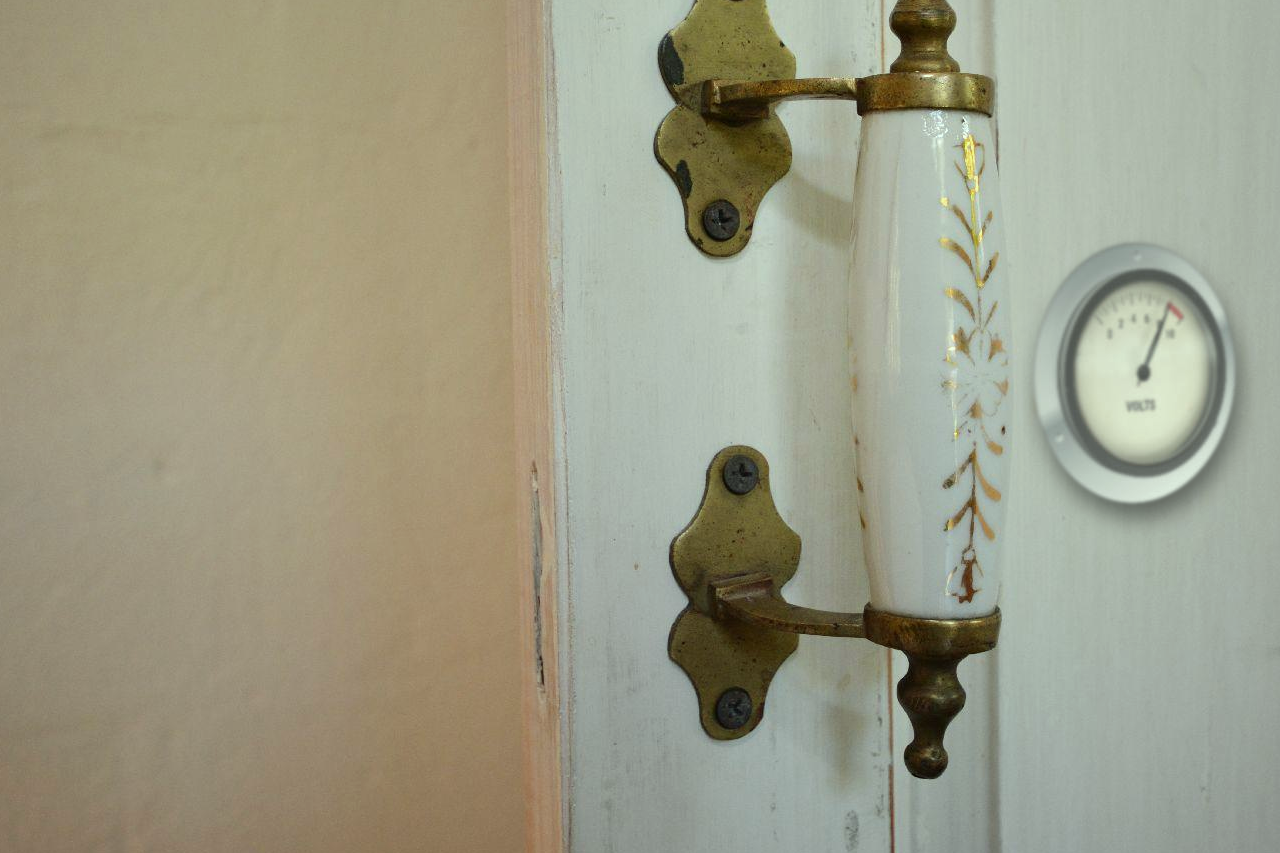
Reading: 8 (V)
